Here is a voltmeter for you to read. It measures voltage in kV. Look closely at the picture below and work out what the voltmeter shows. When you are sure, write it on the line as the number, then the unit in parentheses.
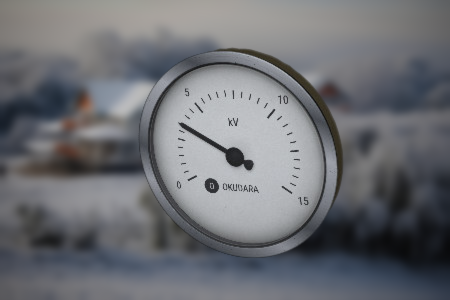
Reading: 3.5 (kV)
